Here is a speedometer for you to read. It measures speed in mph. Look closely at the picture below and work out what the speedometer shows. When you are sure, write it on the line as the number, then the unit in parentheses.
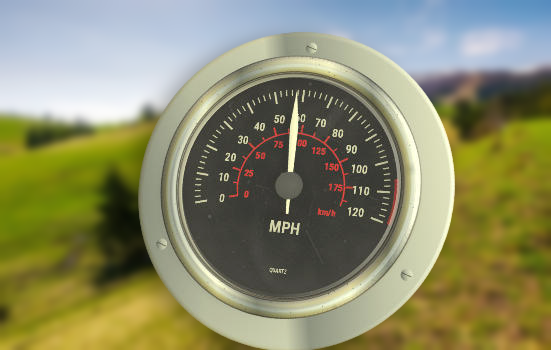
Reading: 58 (mph)
